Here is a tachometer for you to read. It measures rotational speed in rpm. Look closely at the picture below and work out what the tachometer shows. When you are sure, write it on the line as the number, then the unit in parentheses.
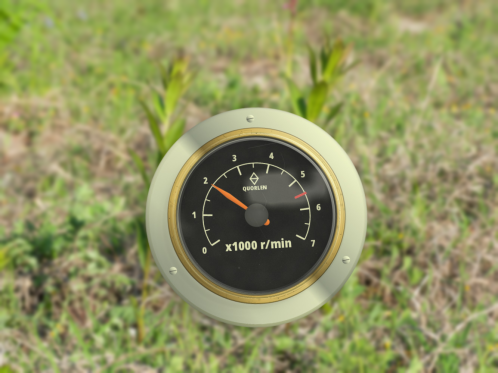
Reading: 2000 (rpm)
